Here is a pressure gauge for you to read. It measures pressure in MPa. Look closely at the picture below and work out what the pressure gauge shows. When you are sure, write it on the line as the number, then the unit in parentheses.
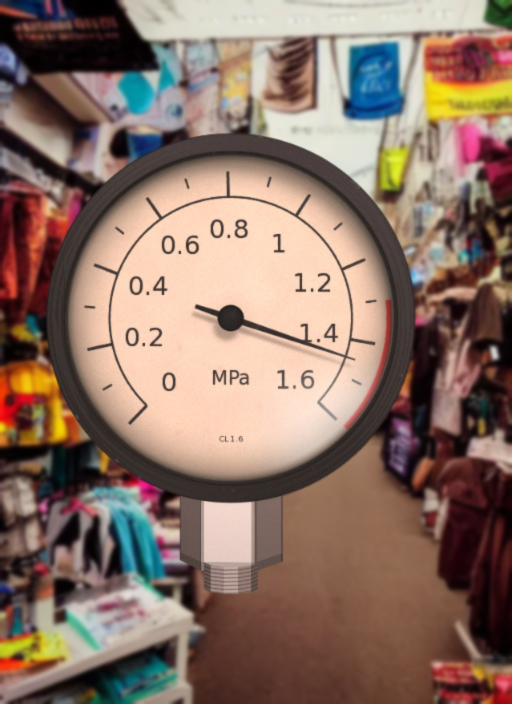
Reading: 1.45 (MPa)
